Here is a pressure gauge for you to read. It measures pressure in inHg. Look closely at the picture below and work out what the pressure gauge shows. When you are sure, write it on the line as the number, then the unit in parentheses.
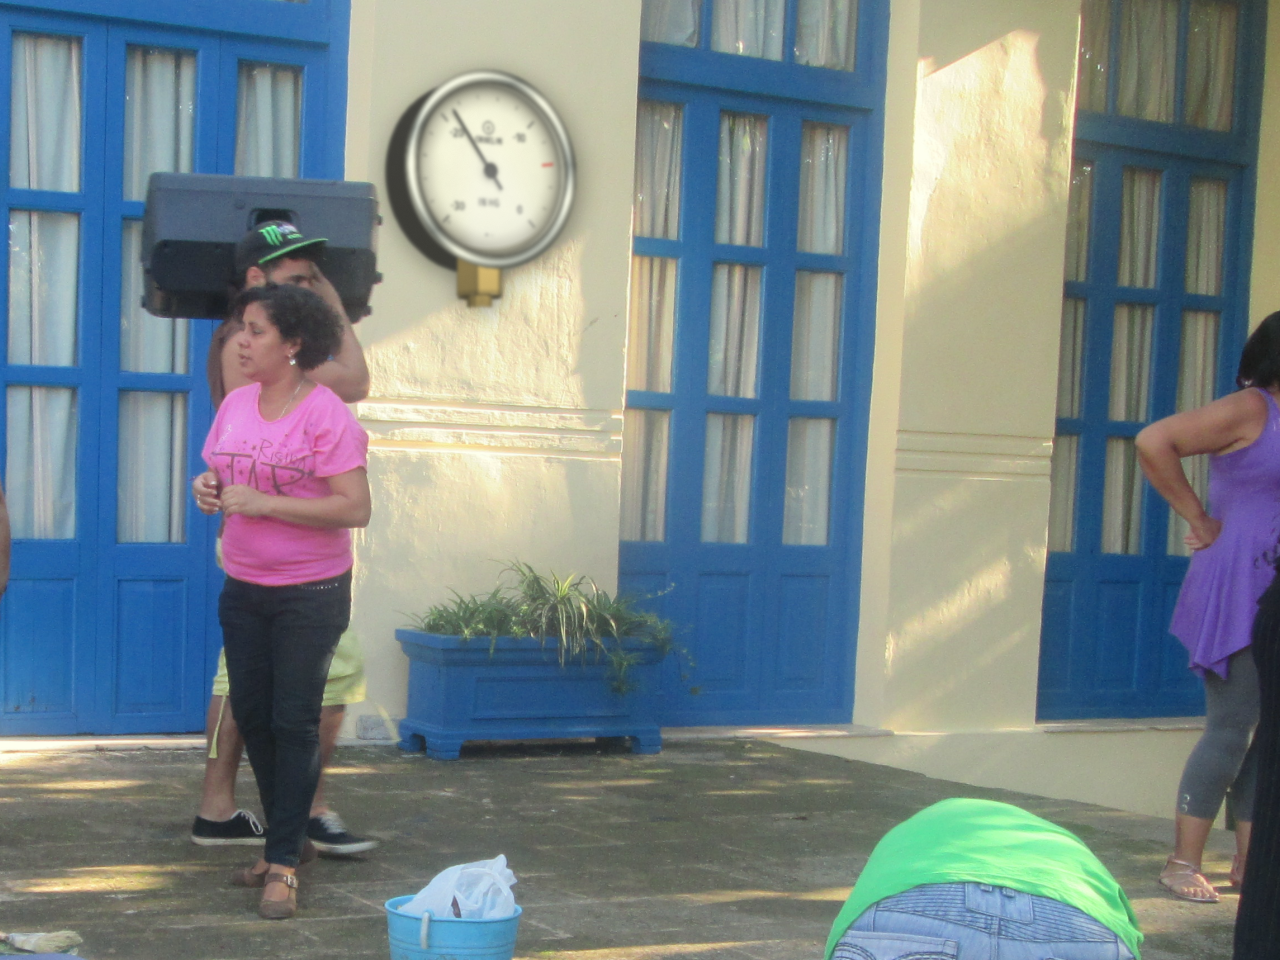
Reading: -19 (inHg)
